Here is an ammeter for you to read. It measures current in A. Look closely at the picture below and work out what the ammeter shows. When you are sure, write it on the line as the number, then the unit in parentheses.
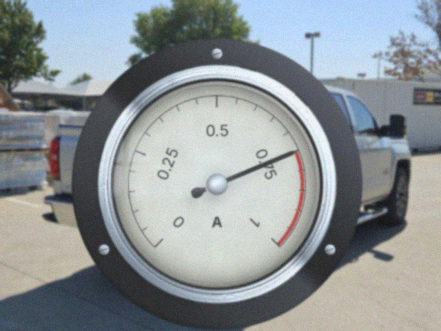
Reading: 0.75 (A)
